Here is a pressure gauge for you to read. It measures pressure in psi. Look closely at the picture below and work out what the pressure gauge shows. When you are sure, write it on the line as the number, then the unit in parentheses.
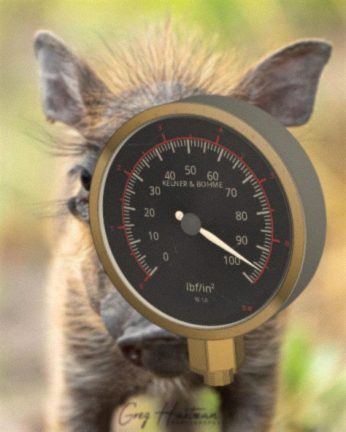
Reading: 95 (psi)
